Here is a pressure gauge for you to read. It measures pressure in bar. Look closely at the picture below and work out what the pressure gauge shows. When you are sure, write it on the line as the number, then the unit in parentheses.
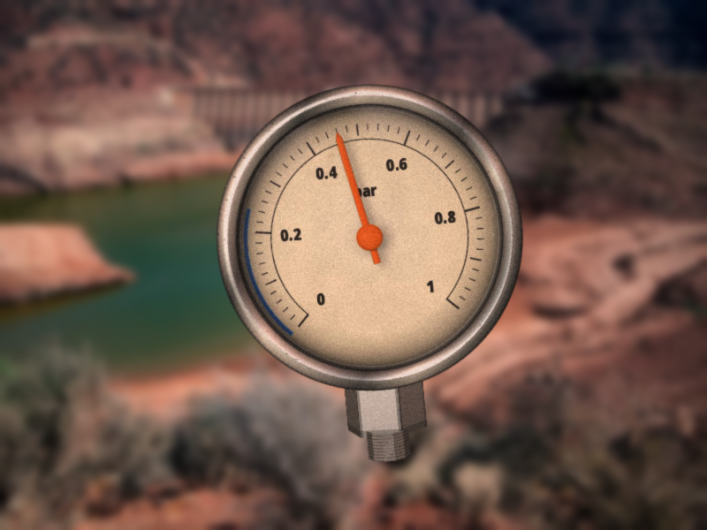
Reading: 0.46 (bar)
